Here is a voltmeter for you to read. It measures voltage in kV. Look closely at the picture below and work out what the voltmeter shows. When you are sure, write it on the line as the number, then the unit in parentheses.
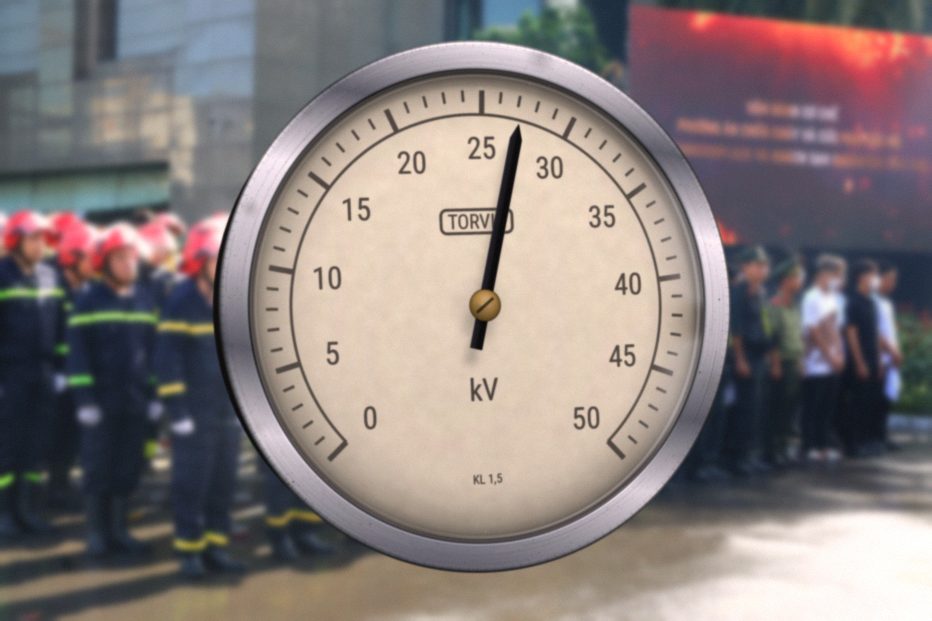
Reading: 27 (kV)
